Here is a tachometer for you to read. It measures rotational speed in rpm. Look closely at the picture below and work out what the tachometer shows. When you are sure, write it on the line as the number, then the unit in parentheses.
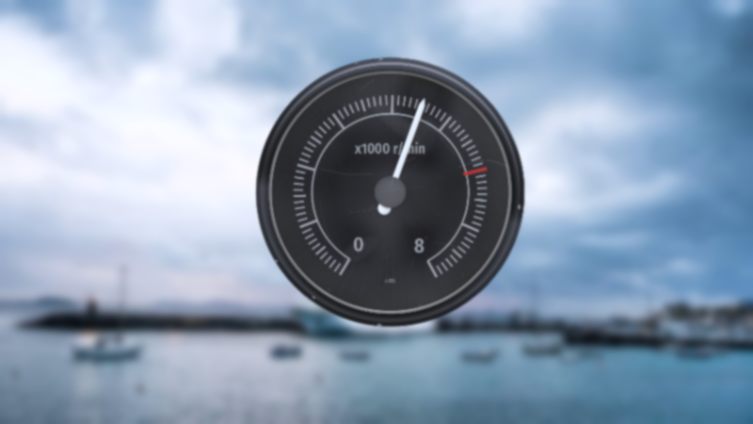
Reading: 4500 (rpm)
